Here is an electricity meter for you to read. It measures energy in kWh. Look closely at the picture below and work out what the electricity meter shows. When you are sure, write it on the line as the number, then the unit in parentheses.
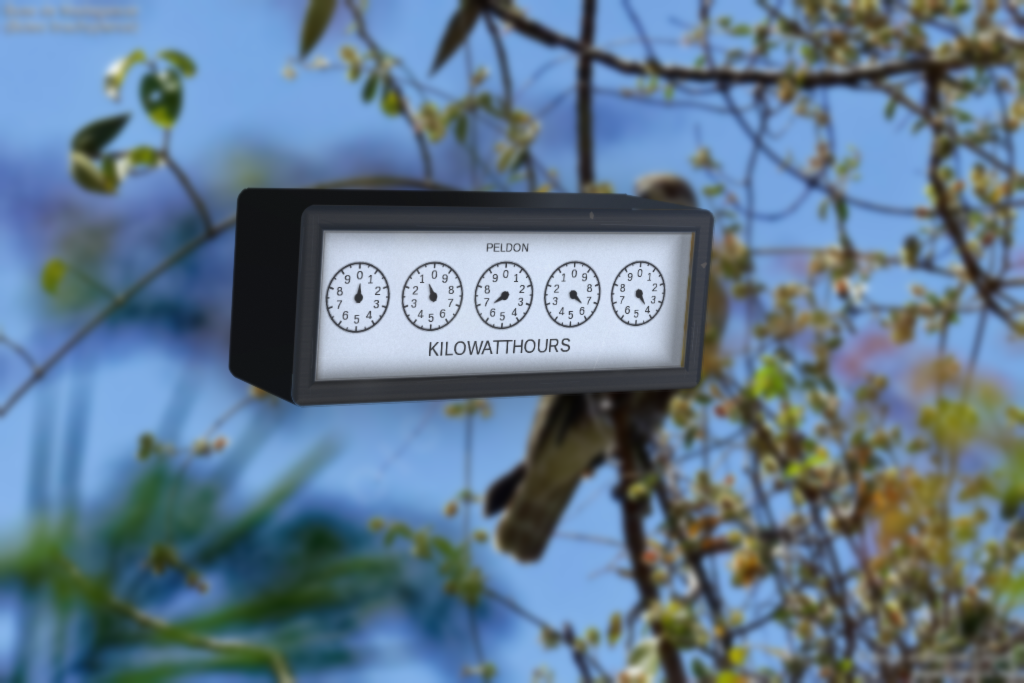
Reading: 664 (kWh)
